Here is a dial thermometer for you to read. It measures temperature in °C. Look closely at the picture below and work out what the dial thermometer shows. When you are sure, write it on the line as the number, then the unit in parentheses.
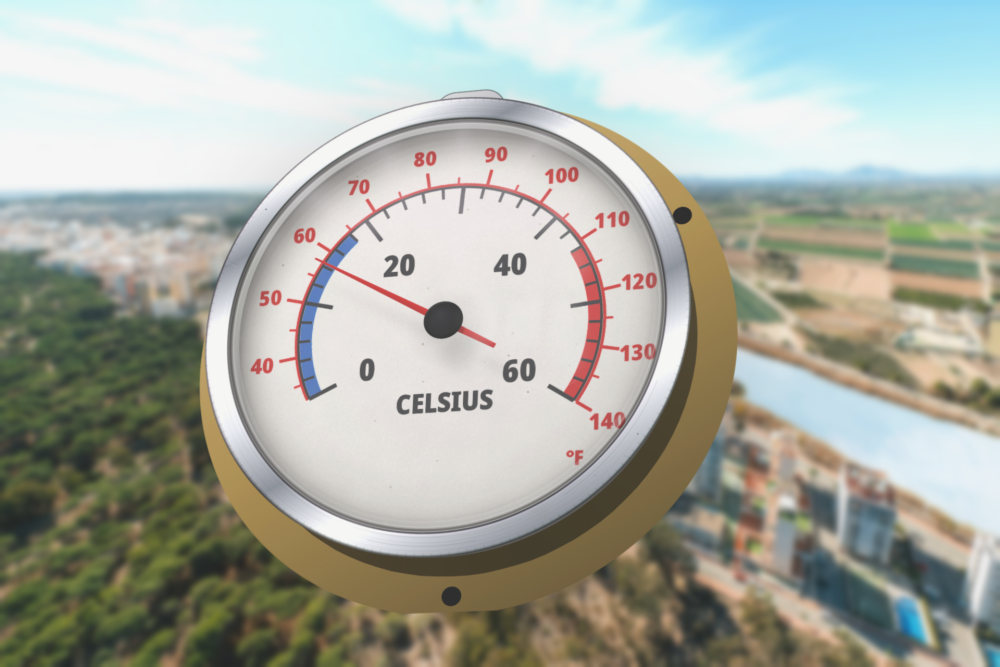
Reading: 14 (°C)
